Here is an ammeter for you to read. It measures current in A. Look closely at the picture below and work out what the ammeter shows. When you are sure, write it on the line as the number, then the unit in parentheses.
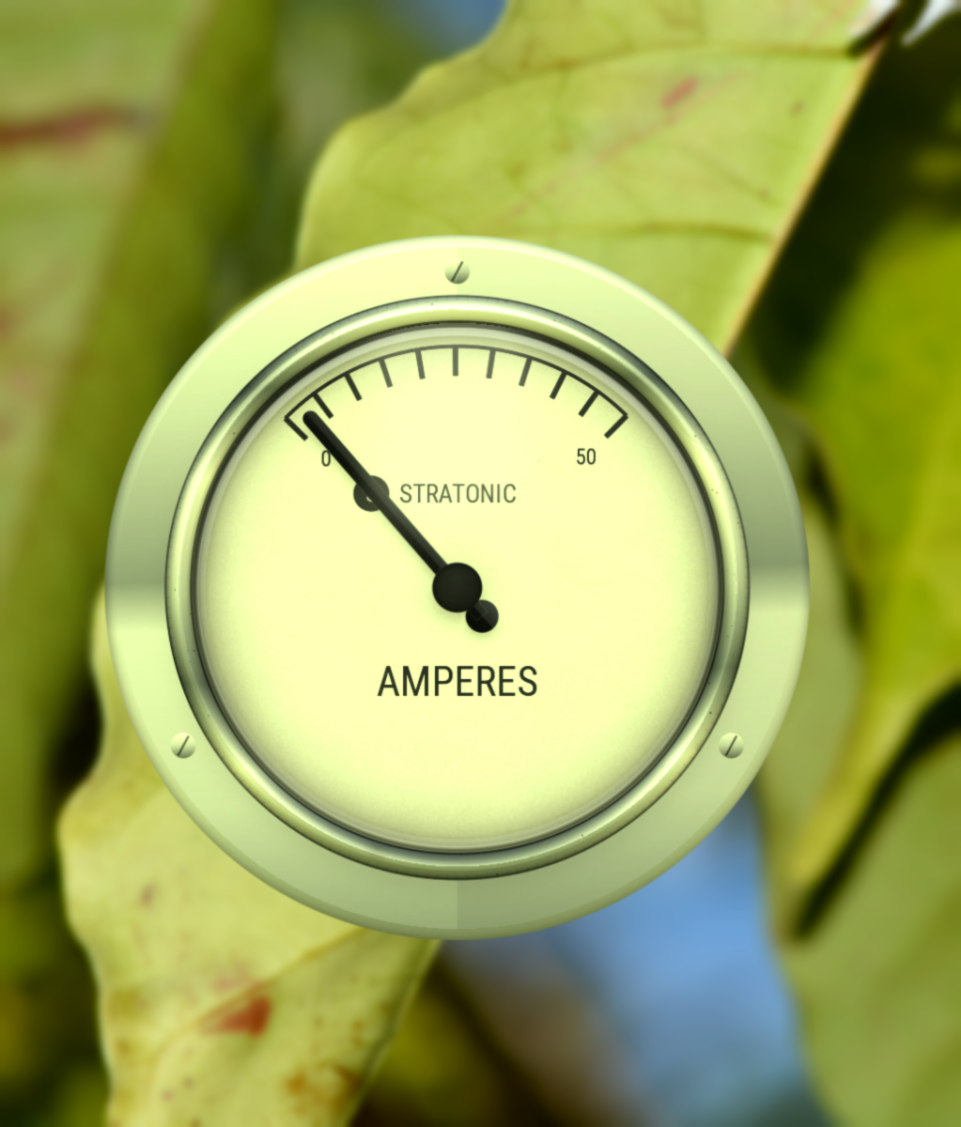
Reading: 2.5 (A)
